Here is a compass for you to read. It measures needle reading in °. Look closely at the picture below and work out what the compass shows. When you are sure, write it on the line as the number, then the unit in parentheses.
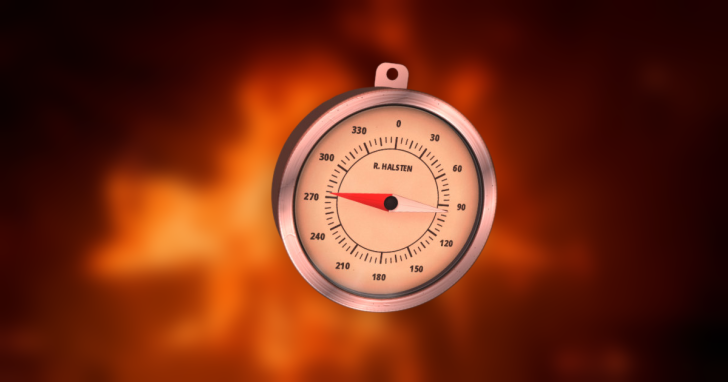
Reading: 275 (°)
